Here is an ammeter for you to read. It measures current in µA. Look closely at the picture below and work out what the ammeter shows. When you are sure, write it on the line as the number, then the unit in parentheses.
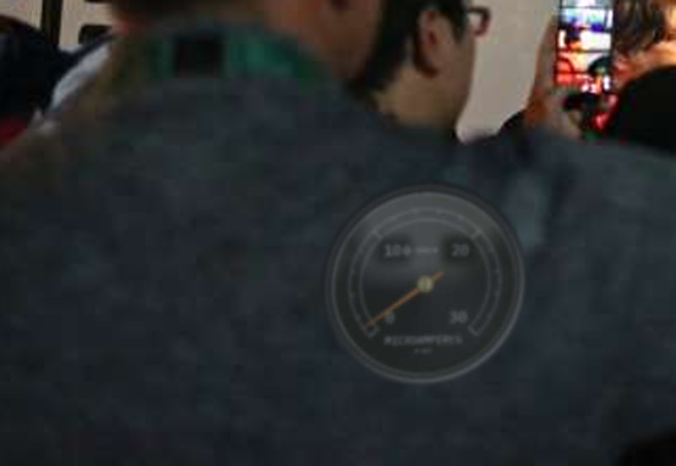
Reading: 1 (µA)
